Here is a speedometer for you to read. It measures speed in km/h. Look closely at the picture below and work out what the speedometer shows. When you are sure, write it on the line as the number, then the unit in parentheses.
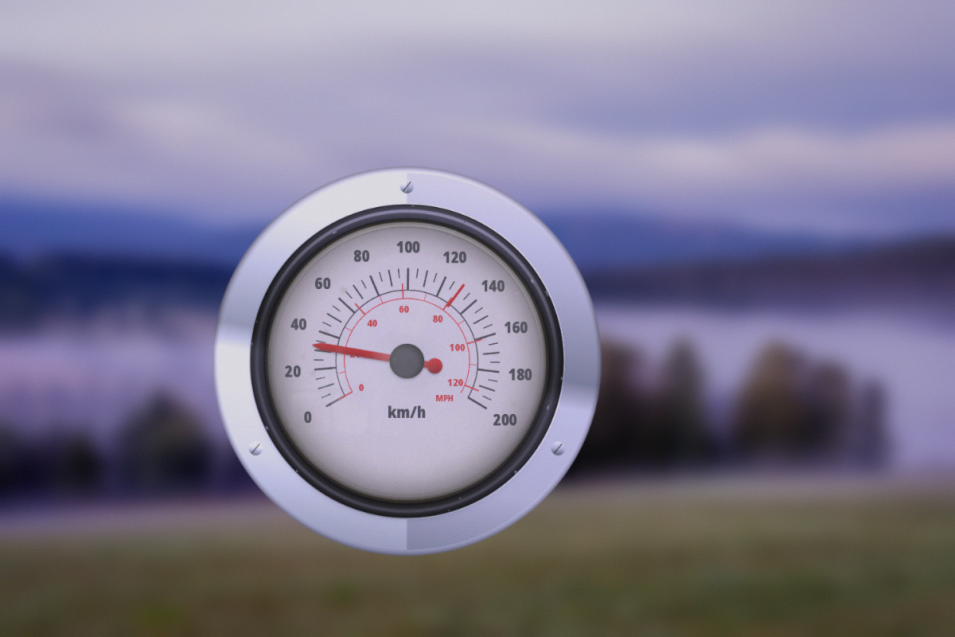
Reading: 32.5 (km/h)
